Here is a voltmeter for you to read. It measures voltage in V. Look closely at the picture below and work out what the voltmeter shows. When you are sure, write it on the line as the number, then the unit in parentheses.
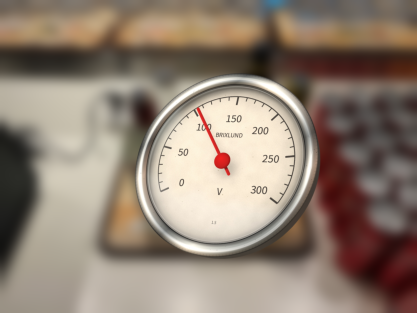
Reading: 105 (V)
